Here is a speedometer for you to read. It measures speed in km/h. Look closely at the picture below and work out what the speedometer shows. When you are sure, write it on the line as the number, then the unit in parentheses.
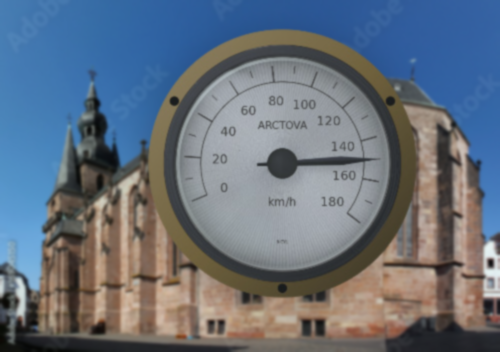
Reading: 150 (km/h)
